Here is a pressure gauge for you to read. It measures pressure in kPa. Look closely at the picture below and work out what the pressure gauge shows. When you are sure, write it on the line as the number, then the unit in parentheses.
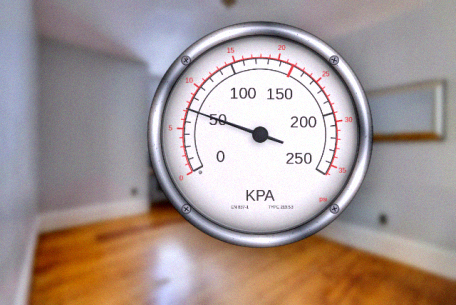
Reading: 50 (kPa)
